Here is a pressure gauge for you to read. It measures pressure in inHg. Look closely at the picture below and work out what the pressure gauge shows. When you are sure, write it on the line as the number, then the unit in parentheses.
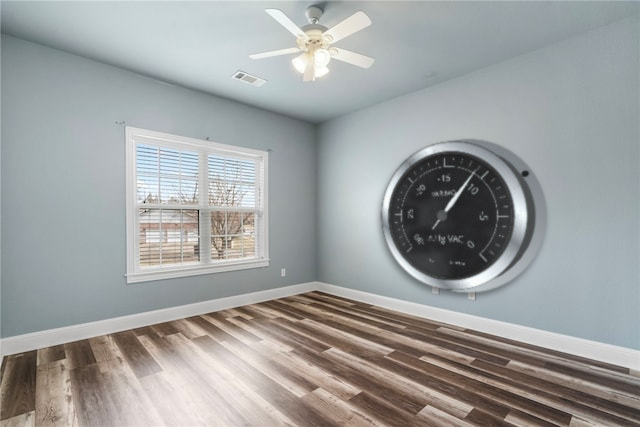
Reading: -11 (inHg)
